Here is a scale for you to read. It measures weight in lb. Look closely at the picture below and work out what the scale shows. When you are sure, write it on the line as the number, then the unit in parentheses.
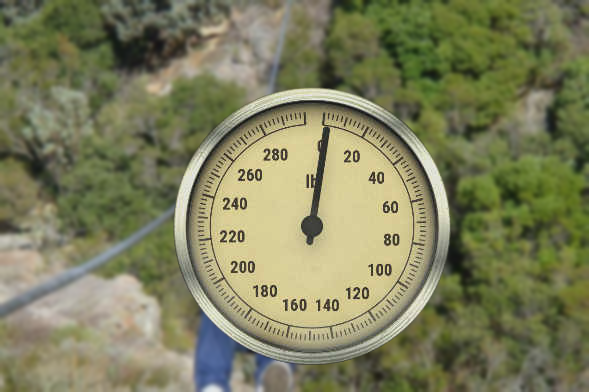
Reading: 2 (lb)
